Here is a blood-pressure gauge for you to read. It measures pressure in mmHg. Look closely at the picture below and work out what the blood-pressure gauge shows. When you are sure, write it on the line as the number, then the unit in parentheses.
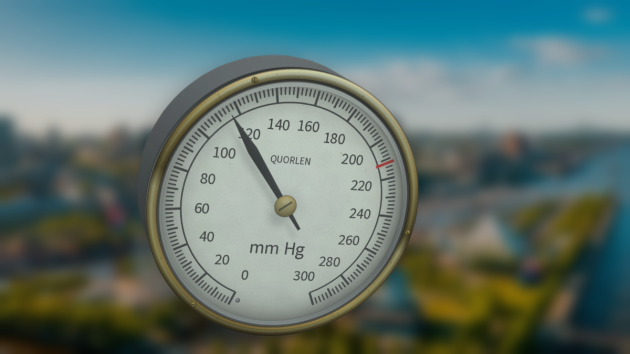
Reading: 116 (mmHg)
